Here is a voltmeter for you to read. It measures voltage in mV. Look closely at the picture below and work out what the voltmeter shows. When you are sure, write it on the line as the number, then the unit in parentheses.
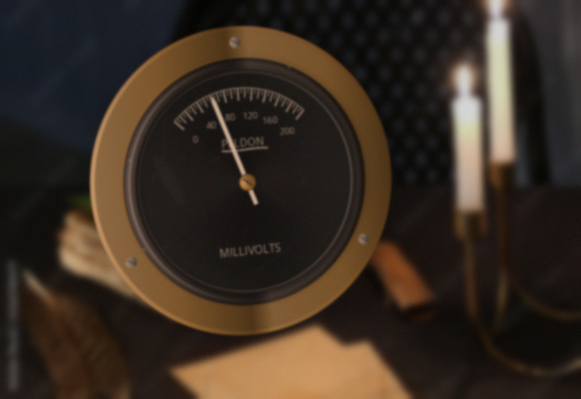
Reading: 60 (mV)
